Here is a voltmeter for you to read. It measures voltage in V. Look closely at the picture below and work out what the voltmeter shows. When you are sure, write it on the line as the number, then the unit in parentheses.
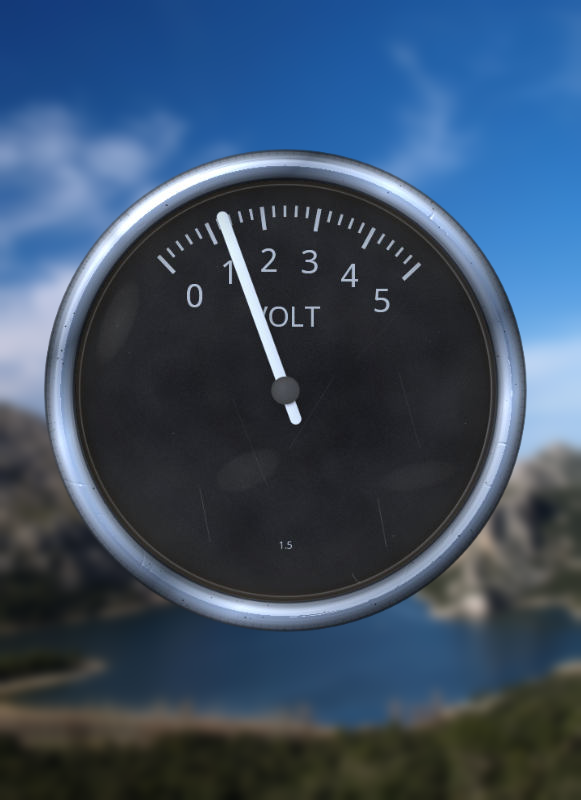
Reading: 1.3 (V)
